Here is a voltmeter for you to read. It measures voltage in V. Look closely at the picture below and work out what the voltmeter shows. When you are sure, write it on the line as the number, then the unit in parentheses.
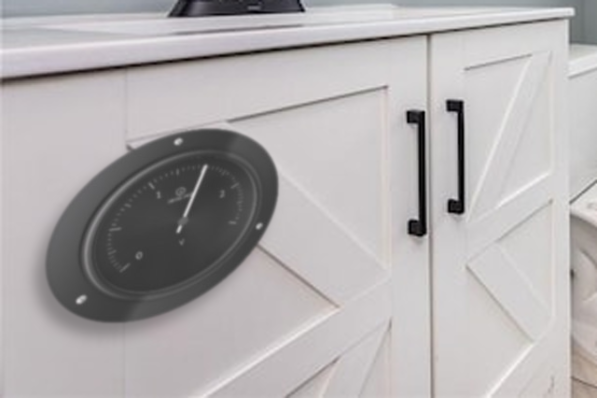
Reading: 1.5 (V)
